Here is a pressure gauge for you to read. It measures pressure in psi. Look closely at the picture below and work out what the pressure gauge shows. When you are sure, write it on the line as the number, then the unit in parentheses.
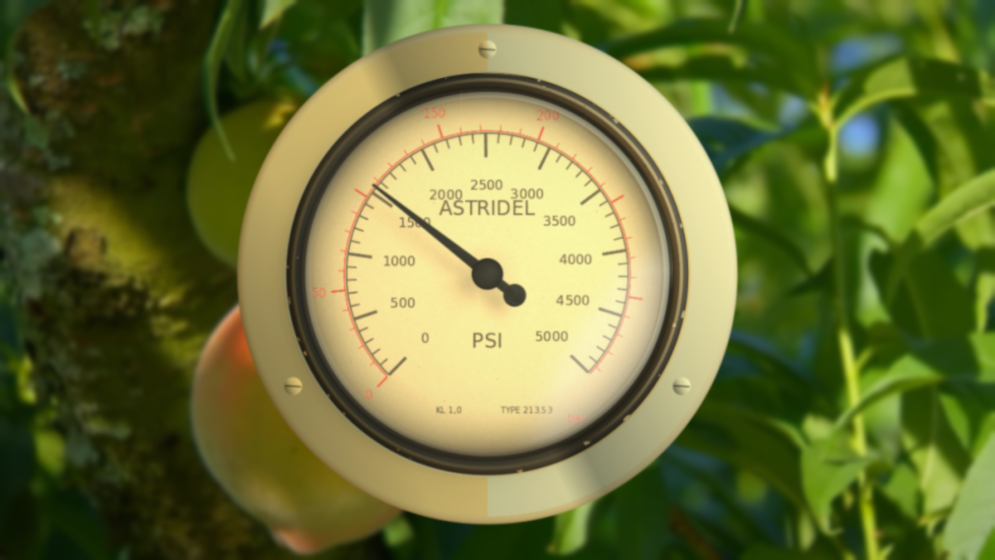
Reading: 1550 (psi)
